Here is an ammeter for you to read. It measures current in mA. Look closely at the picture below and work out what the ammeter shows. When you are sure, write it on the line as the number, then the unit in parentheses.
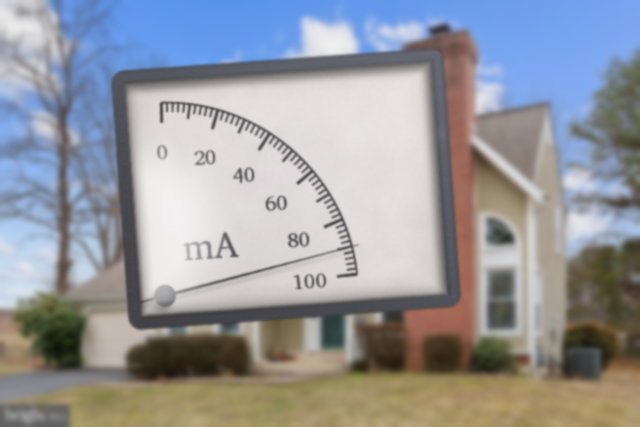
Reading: 90 (mA)
